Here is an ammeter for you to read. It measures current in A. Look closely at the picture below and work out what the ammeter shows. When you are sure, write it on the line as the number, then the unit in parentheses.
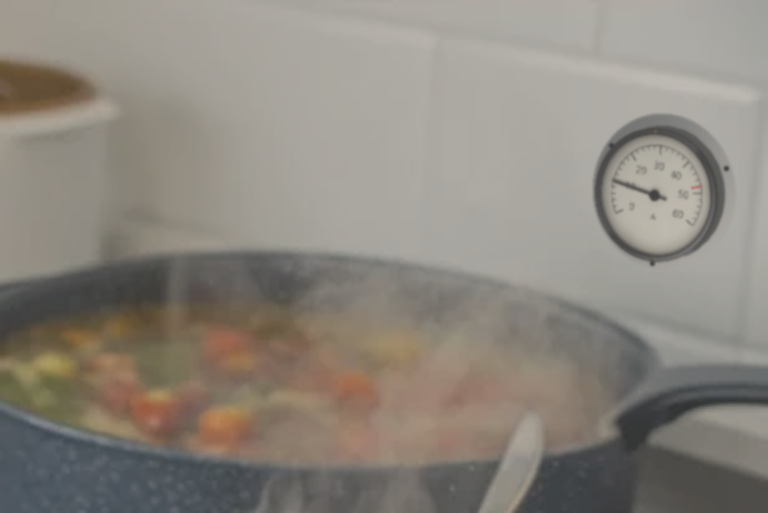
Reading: 10 (A)
